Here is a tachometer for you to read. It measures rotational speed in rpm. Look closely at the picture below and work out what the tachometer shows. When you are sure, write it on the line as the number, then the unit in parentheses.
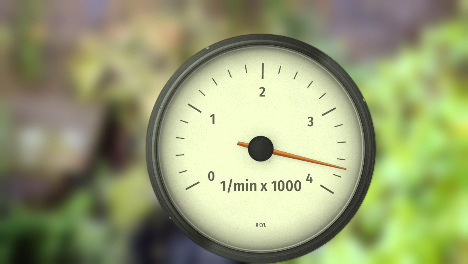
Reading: 3700 (rpm)
